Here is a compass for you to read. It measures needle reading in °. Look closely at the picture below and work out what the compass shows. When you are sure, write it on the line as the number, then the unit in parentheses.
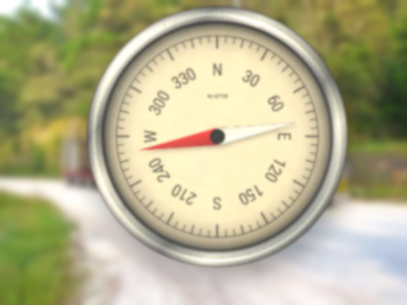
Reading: 260 (°)
